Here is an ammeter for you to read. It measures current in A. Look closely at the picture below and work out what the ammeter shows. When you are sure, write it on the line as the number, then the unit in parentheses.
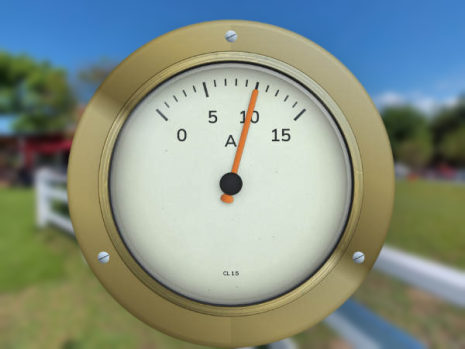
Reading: 10 (A)
